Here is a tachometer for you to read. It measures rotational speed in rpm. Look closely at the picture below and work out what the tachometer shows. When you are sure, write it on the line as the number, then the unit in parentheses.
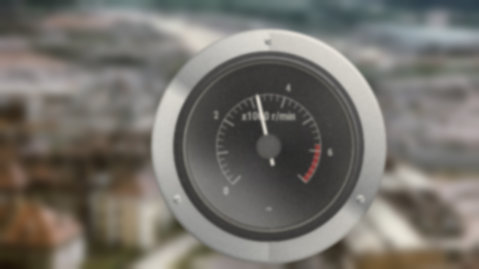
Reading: 3200 (rpm)
